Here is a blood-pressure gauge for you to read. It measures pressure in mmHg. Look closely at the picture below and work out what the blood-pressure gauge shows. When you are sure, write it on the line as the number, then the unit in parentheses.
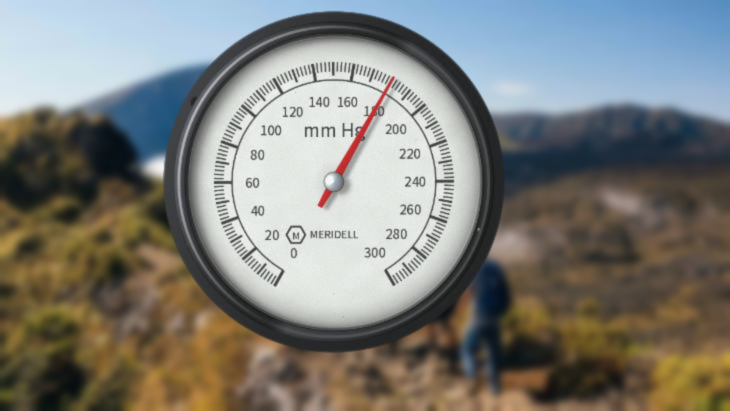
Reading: 180 (mmHg)
